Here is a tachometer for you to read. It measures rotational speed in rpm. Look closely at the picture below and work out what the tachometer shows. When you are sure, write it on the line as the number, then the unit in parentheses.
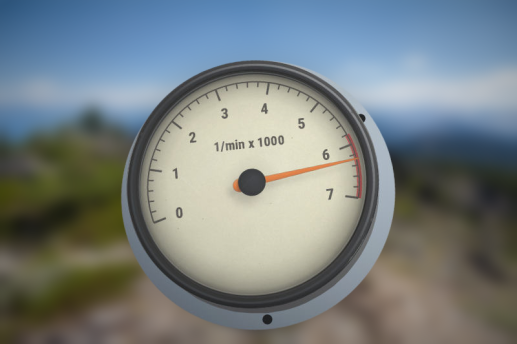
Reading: 6300 (rpm)
